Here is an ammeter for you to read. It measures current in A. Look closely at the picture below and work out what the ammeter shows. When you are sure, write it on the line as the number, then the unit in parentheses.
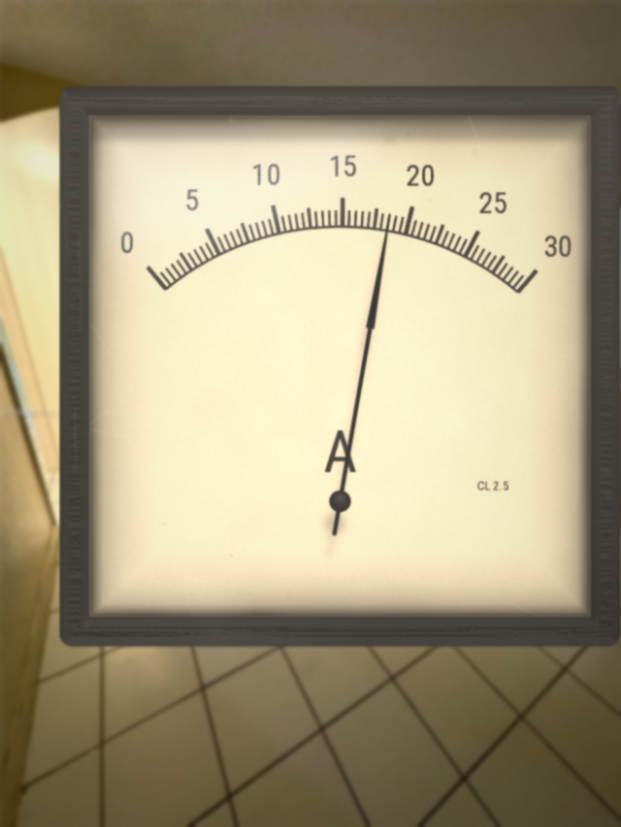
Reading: 18.5 (A)
